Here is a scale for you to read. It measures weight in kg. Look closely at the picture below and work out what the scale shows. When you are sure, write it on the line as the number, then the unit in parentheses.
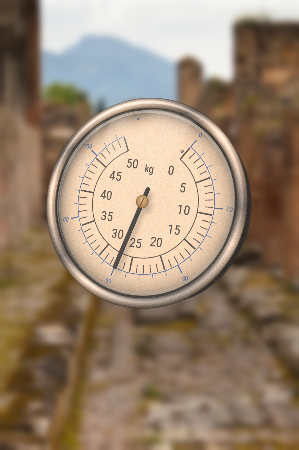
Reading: 27 (kg)
